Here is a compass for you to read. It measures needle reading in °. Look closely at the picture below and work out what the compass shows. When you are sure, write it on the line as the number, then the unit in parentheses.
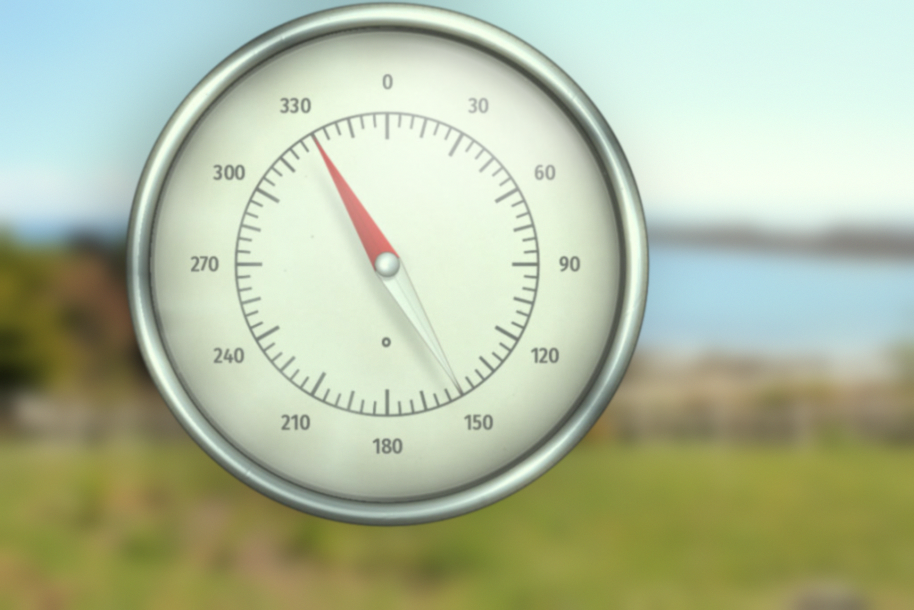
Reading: 330 (°)
